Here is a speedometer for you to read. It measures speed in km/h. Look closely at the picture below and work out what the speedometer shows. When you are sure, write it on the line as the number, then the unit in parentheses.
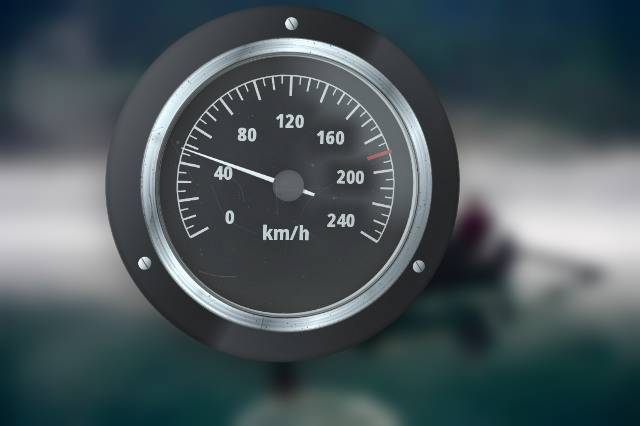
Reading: 47.5 (km/h)
